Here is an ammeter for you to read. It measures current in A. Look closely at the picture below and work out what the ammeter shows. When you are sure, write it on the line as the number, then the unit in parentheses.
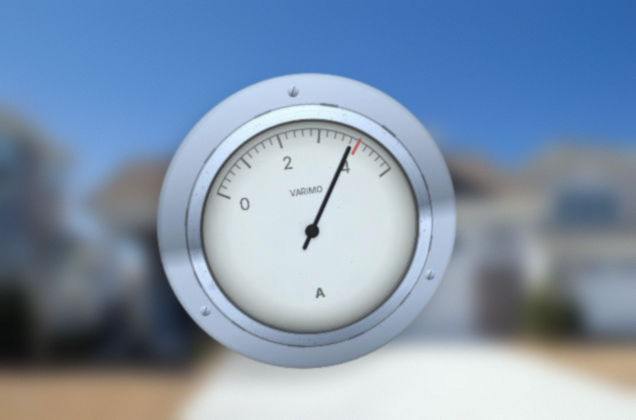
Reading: 3.8 (A)
